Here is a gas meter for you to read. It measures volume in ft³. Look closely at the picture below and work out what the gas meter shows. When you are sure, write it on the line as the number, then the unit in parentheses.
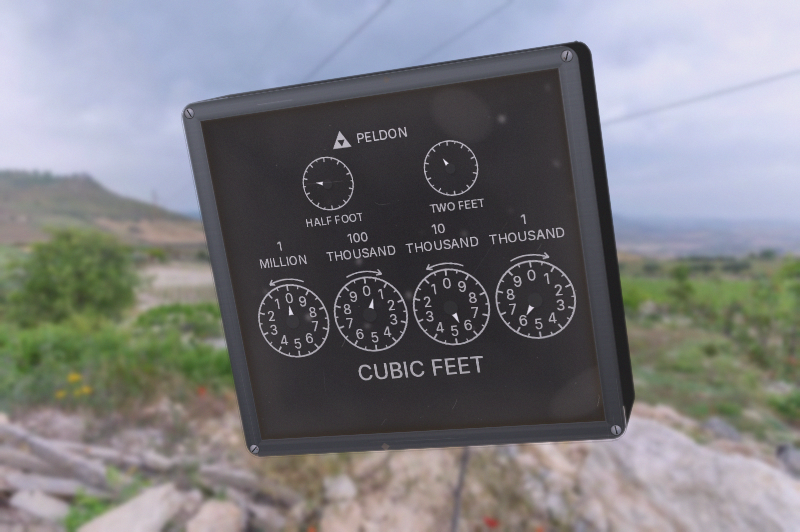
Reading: 5600 (ft³)
